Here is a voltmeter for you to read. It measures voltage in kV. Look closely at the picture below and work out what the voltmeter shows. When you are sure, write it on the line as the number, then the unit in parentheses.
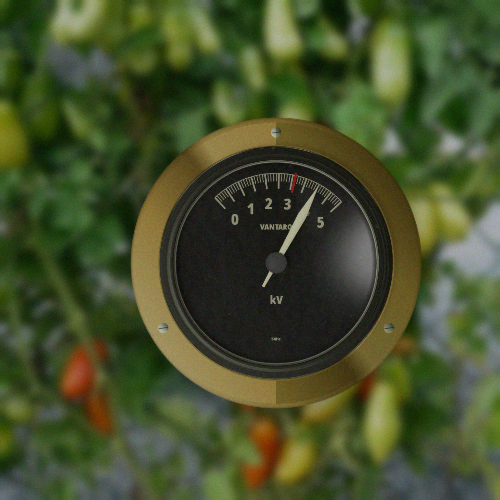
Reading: 4 (kV)
